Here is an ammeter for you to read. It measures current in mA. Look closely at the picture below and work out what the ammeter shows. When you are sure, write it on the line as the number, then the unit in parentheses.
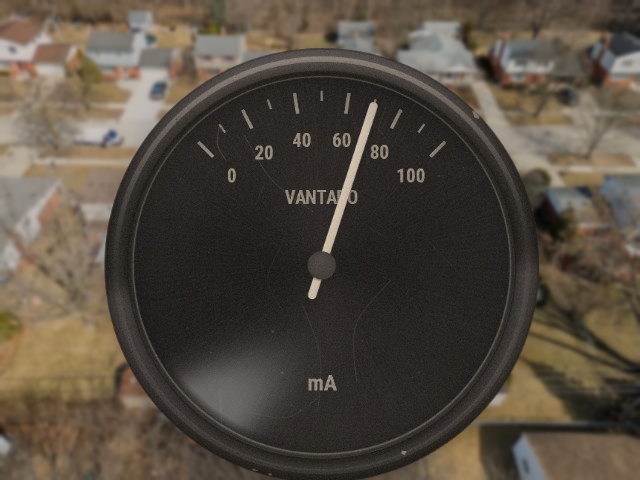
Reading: 70 (mA)
